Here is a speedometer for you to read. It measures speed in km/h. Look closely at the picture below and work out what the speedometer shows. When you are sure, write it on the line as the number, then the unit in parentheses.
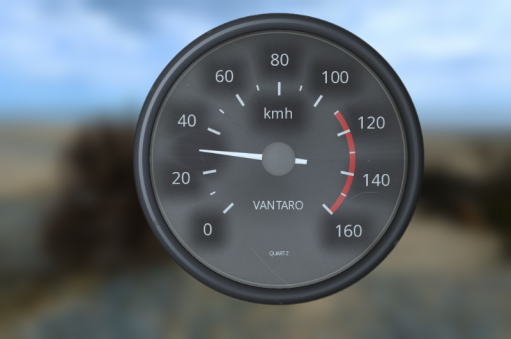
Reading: 30 (km/h)
